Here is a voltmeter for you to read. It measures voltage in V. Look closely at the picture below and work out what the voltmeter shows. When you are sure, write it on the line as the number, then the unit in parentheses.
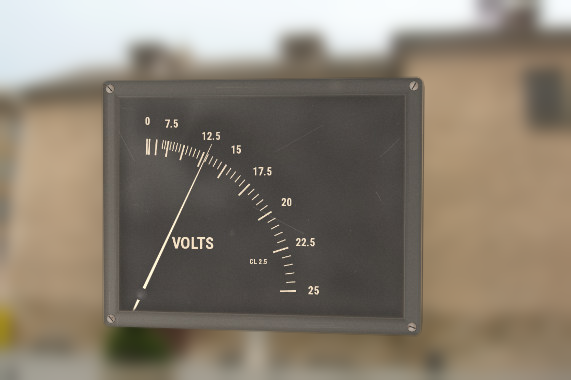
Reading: 13 (V)
